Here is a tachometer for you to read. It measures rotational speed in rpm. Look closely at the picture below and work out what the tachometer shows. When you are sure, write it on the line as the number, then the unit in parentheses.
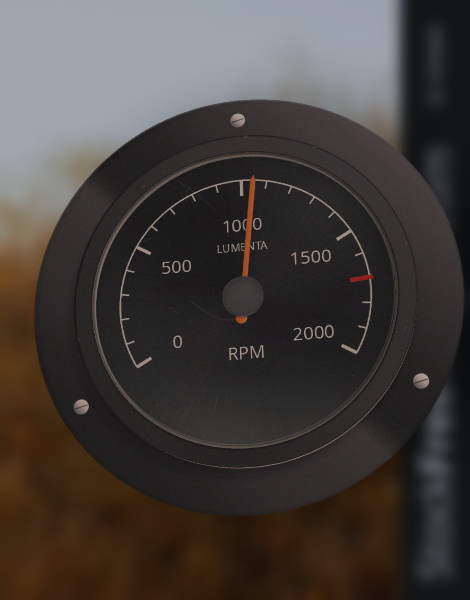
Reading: 1050 (rpm)
